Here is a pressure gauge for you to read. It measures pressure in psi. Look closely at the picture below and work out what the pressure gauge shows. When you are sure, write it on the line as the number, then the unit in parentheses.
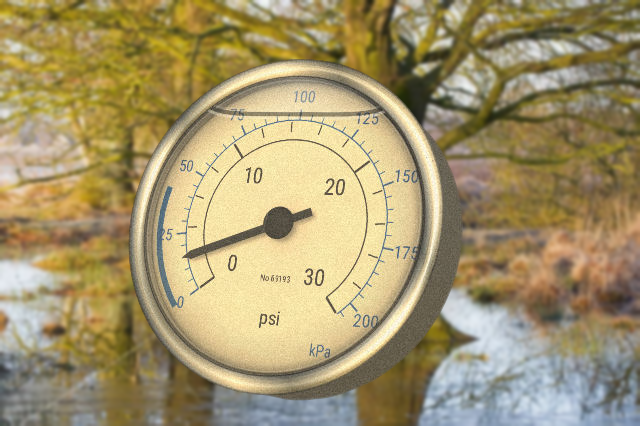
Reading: 2 (psi)
